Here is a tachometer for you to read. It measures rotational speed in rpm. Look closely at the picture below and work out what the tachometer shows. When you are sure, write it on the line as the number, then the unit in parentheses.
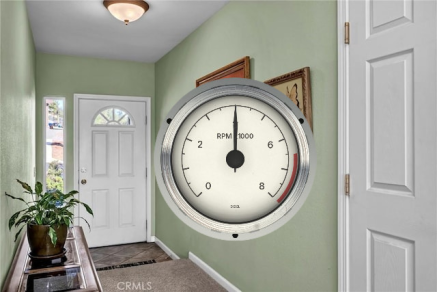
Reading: 4000 (rpm)
